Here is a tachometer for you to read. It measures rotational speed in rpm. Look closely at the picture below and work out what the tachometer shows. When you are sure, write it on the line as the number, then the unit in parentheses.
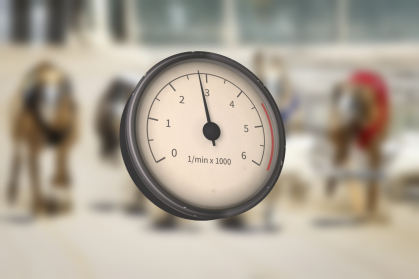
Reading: 2750 (rpm)
